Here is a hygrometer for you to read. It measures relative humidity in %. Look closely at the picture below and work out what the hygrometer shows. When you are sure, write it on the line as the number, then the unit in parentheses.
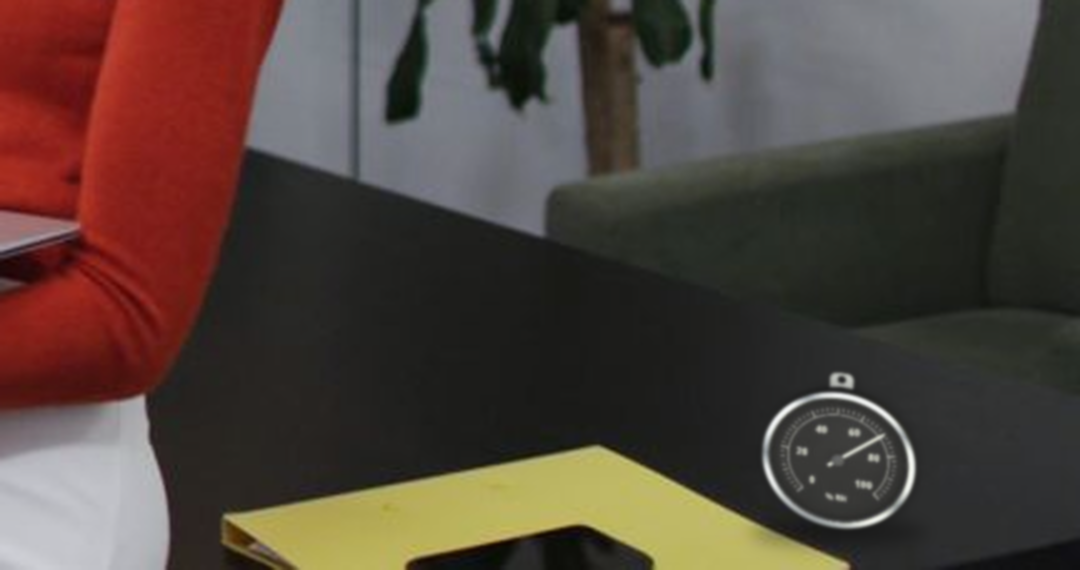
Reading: 70 (%)
